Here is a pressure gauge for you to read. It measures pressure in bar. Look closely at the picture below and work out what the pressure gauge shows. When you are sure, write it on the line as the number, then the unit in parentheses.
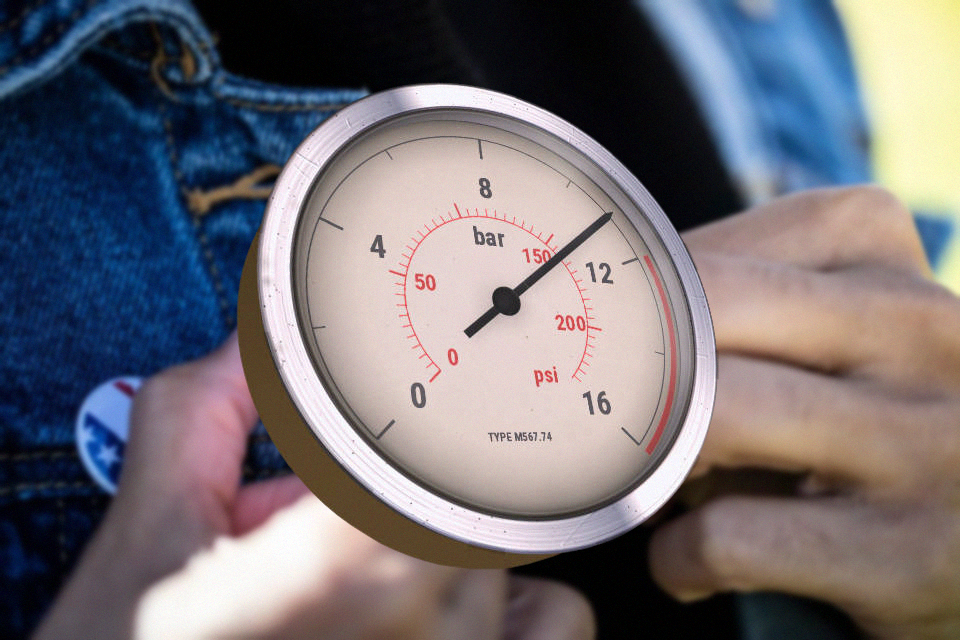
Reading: 11 (bar)
